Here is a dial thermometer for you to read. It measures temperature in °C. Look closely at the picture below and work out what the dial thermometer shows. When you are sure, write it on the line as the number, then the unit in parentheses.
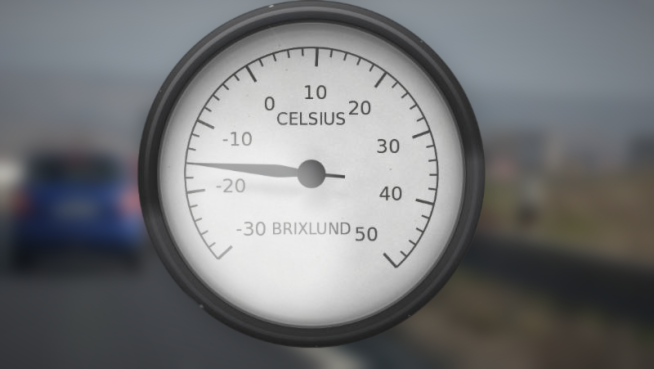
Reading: -16 (°C)
